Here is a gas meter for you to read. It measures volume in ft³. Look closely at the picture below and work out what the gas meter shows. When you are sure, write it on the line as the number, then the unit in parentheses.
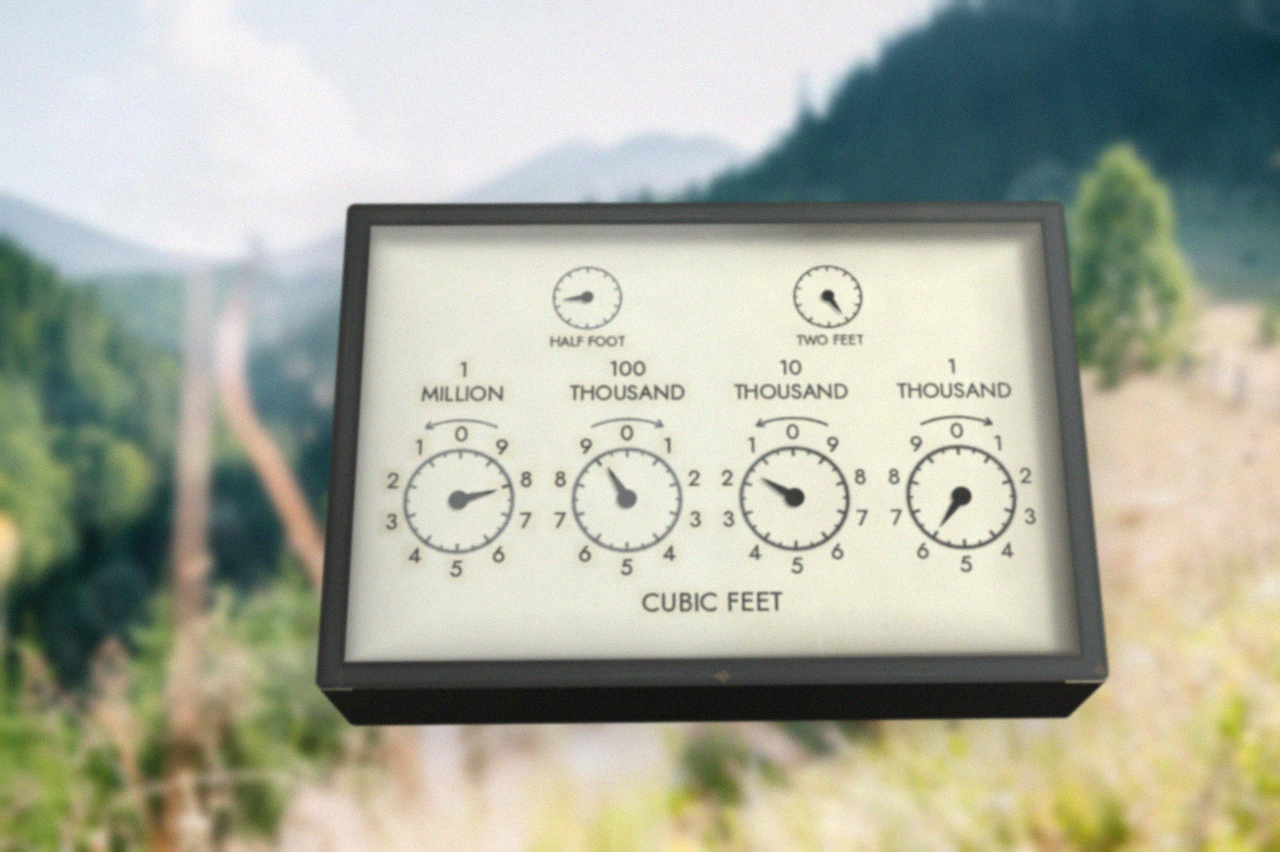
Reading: 791600 (ft³)
